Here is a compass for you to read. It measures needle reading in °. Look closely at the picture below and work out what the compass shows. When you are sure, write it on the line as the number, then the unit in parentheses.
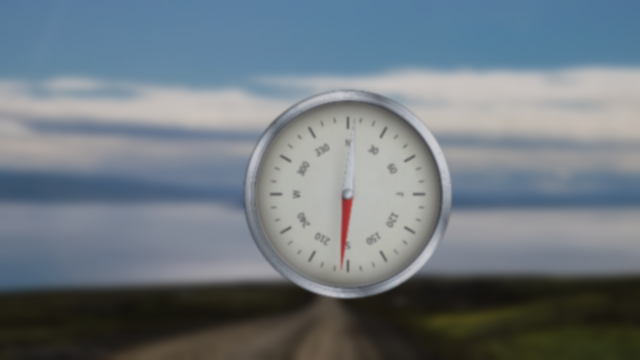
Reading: 185 (°)
